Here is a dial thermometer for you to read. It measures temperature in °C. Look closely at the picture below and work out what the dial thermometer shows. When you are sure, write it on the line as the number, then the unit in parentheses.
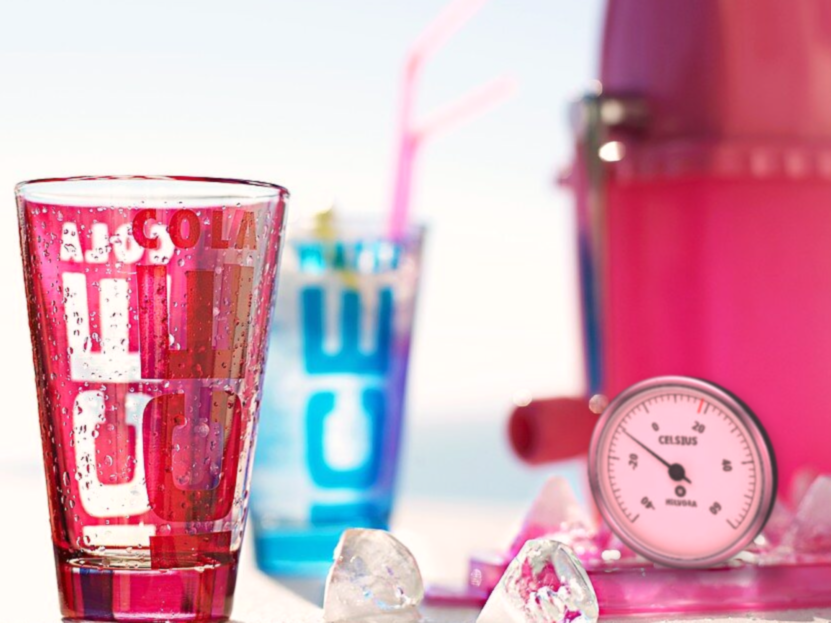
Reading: -10 (°C)
